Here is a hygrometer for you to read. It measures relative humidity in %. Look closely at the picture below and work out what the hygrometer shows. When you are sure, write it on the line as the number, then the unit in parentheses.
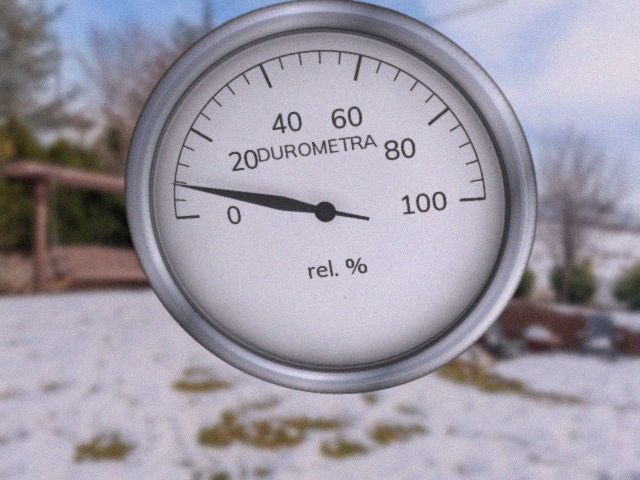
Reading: 8 (%)
